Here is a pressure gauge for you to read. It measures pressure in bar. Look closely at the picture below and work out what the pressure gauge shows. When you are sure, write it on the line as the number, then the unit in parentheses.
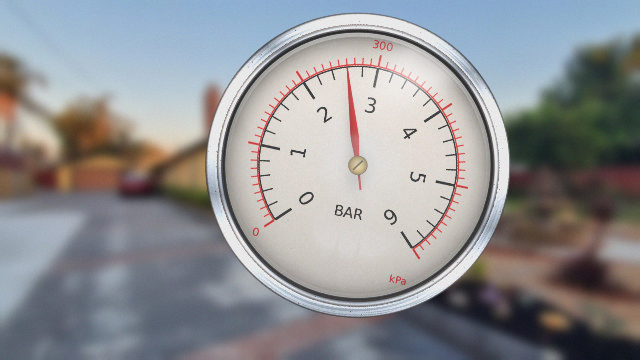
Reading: 2.6 (bar)
